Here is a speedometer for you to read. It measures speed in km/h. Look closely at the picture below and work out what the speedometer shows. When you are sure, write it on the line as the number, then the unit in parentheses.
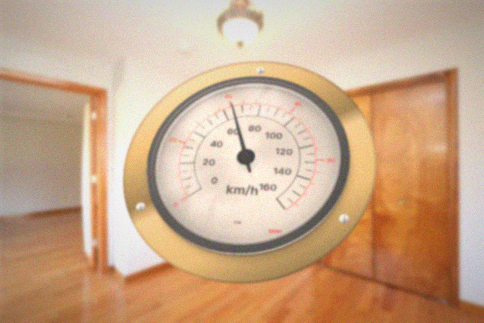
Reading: 65 (km/h)
